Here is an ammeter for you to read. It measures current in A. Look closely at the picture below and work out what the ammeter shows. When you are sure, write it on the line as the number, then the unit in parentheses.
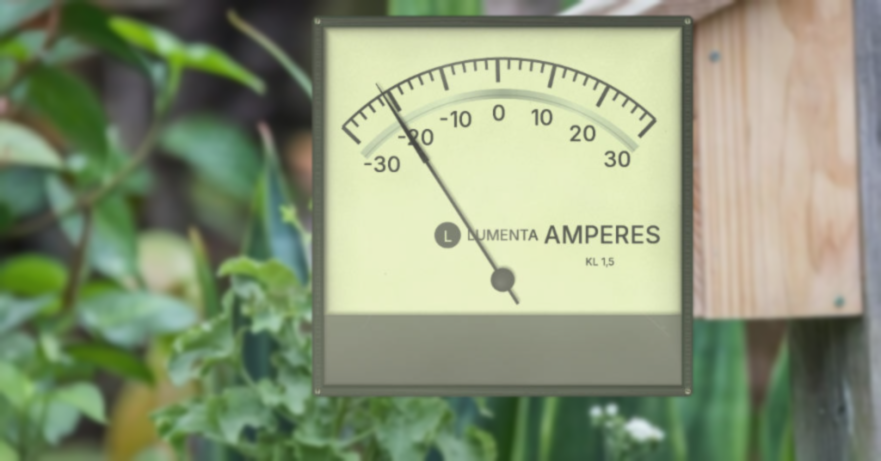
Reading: -21 (A)
